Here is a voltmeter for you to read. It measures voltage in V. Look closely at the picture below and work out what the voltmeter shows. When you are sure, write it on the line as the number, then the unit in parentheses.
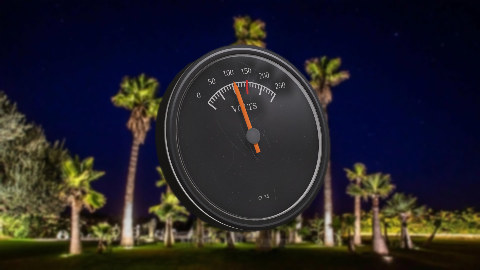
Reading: 100 (V)
